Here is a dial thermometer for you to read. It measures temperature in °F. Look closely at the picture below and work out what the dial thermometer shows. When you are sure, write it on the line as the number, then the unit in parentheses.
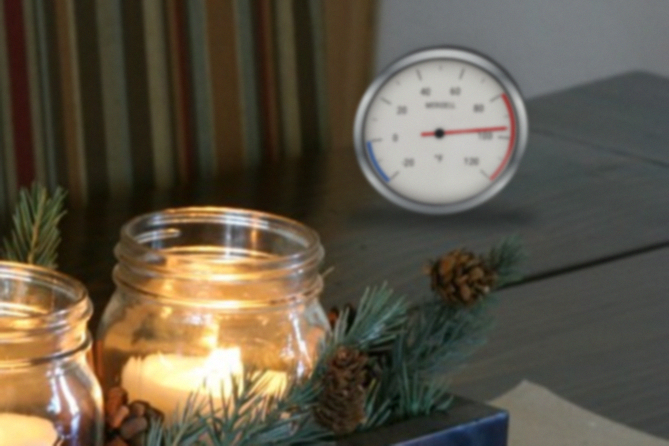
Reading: 95 (°F)
